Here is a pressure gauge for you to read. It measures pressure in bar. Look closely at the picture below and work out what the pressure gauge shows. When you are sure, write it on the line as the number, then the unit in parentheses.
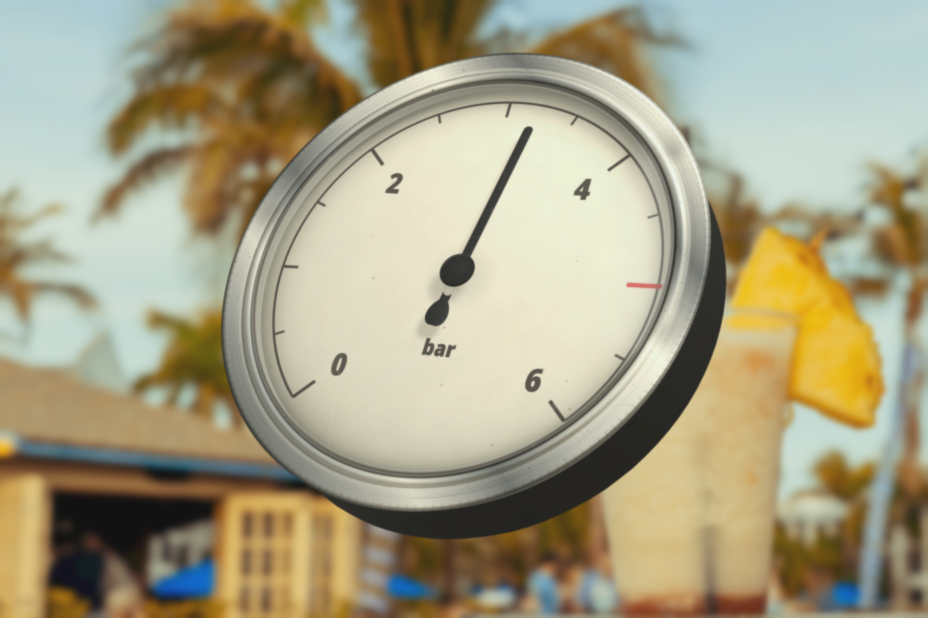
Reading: 3.25 (bar)
